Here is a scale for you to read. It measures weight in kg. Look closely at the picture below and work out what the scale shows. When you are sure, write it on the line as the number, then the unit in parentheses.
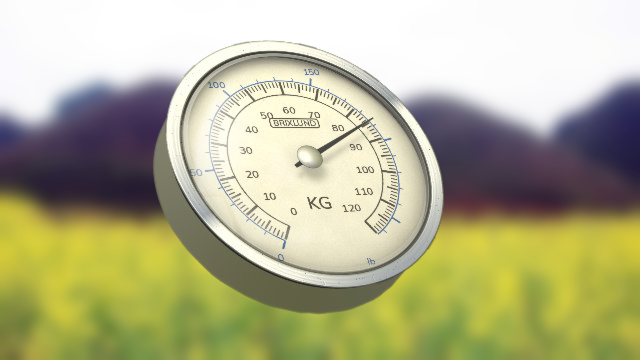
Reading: 85 (kg)
